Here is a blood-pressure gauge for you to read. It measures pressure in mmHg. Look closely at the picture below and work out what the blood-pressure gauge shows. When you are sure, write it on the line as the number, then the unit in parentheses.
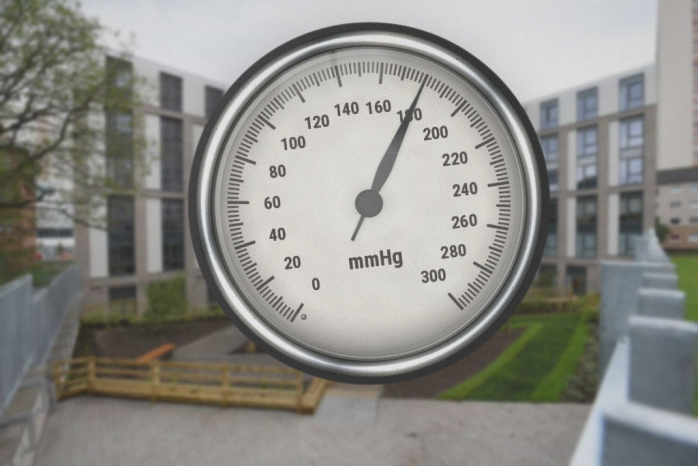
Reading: 180 (mmHg)
